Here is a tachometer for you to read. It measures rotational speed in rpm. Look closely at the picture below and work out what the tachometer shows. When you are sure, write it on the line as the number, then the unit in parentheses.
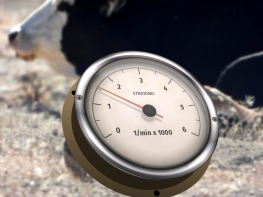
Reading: 1500 (rpm)
